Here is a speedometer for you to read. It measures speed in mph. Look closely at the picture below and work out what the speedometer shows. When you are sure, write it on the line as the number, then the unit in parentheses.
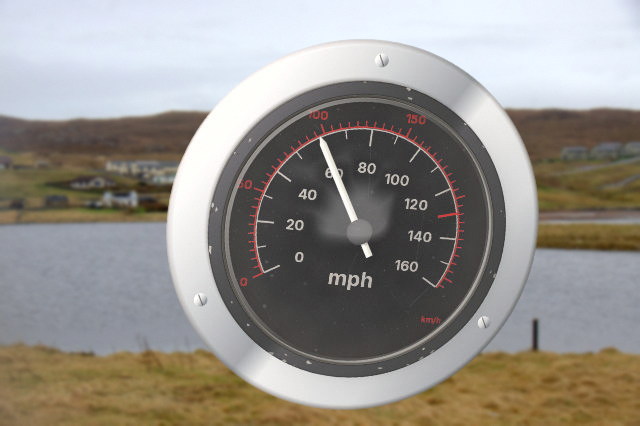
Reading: 60 (mph)
